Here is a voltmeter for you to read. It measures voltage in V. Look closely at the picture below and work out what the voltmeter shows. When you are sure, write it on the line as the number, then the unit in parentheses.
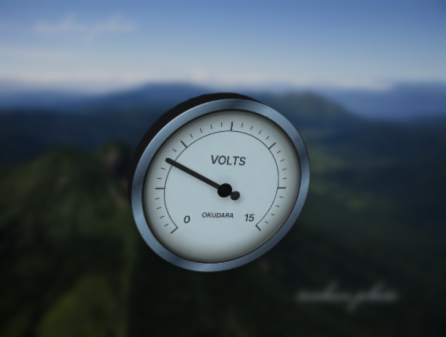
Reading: 4 (V)
